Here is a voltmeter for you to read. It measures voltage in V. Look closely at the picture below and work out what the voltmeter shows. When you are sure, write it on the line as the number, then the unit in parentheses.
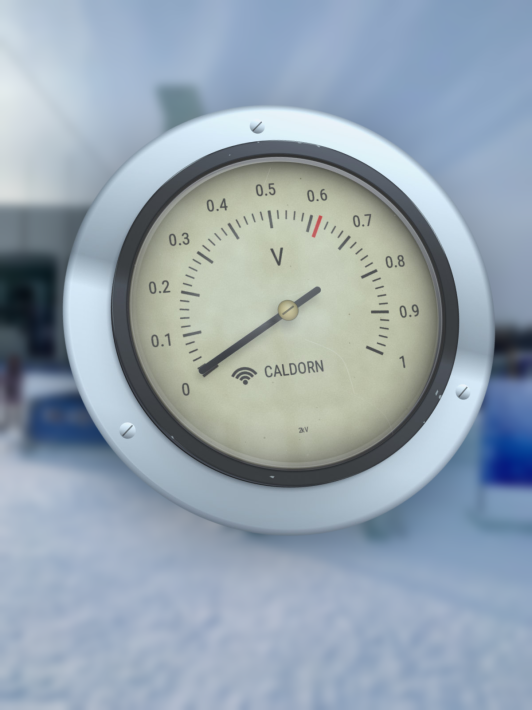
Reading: 0.01 (V)
